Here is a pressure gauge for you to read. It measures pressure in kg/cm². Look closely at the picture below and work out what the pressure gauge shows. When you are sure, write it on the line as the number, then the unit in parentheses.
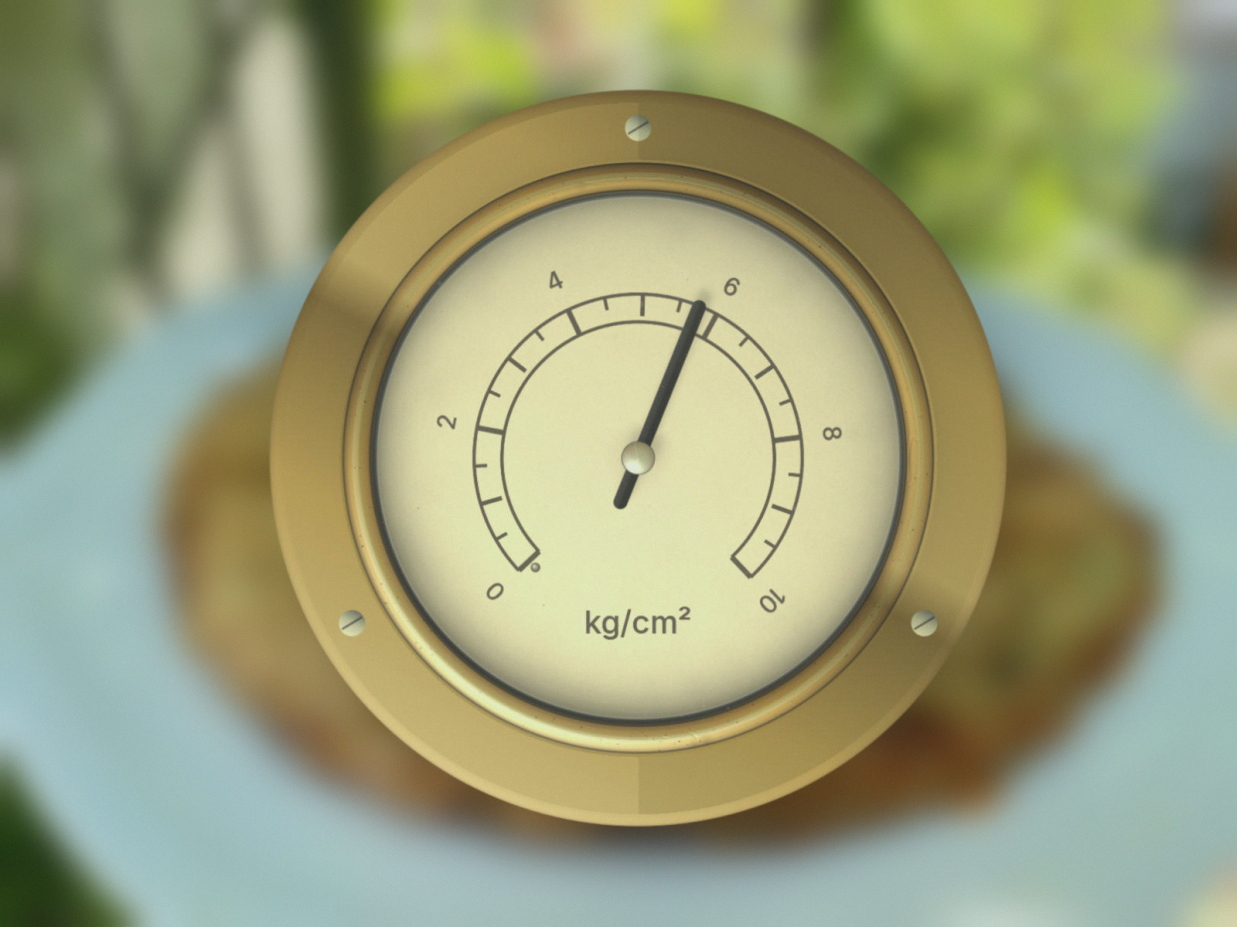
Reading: 5.75 (kg/cm²)
